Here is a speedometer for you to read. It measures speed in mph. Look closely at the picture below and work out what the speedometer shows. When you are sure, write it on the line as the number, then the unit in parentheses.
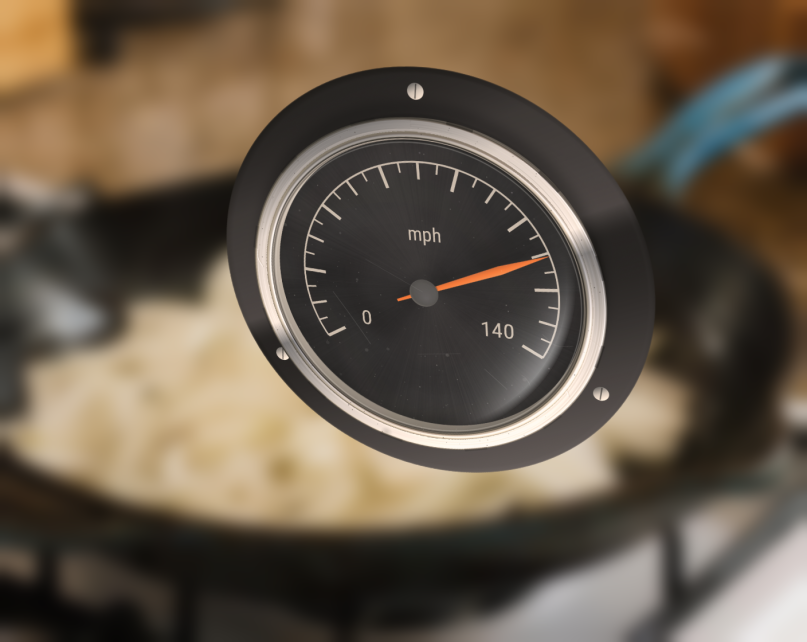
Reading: 110 (mph)
